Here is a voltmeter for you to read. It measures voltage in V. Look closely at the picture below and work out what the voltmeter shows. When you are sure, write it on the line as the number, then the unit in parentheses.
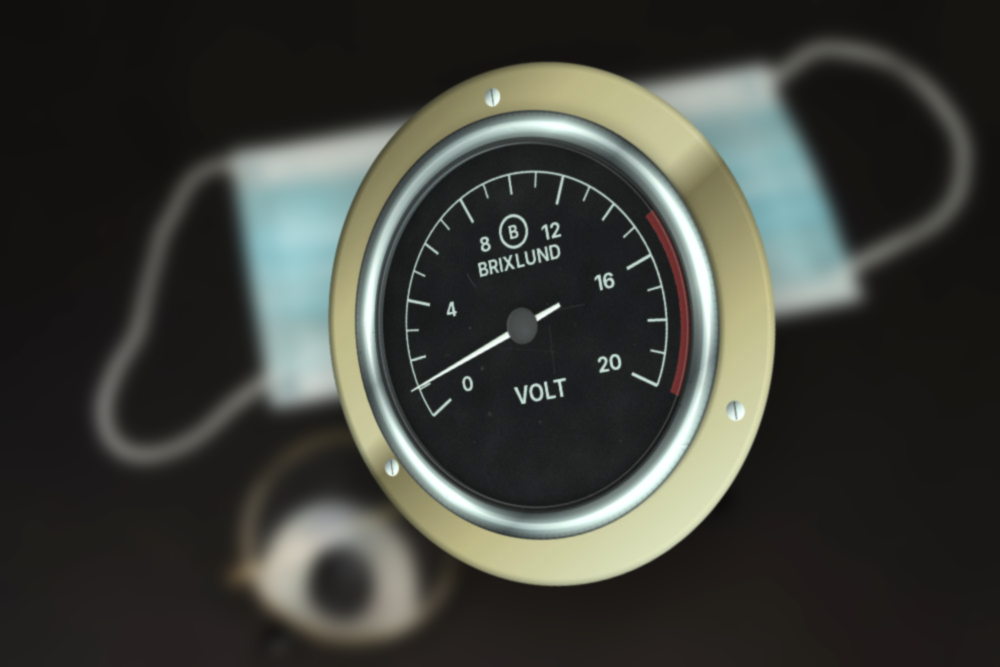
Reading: 1 (V)
